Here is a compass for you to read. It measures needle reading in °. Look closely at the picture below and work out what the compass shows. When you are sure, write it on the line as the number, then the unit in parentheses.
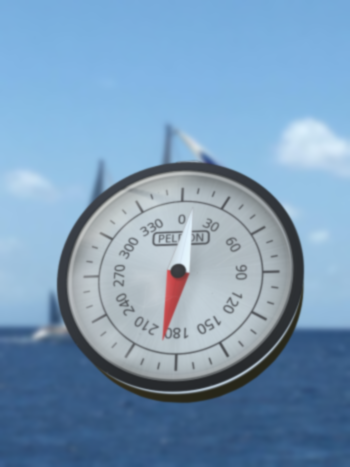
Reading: 190 (°)
